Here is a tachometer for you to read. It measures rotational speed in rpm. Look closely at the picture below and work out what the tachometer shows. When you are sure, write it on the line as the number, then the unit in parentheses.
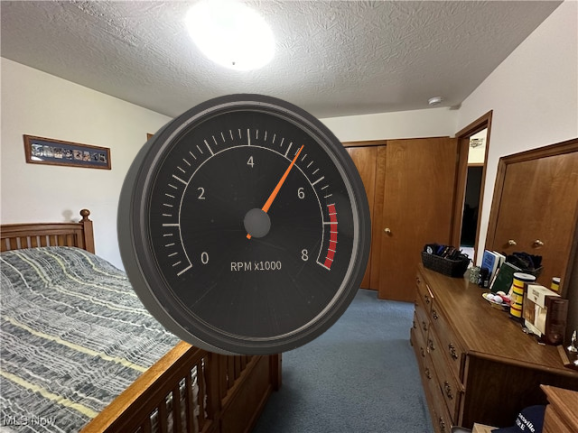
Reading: 5200 (rpm)
